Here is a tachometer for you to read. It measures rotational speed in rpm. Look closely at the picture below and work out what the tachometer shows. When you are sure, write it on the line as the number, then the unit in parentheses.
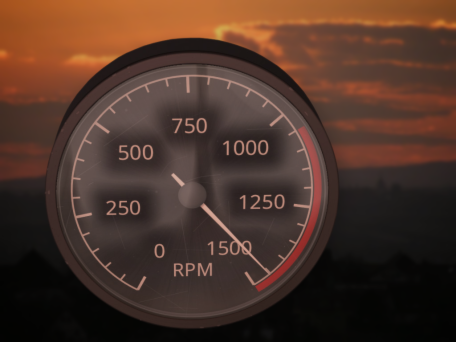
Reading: 1450 (rpm)
